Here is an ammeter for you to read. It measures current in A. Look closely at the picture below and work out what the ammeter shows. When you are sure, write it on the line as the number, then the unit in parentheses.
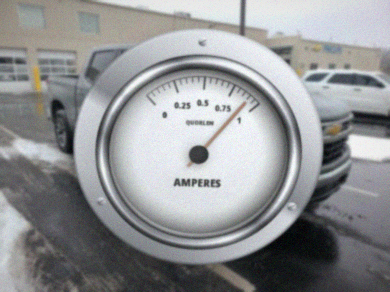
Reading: 0.9 (A)
